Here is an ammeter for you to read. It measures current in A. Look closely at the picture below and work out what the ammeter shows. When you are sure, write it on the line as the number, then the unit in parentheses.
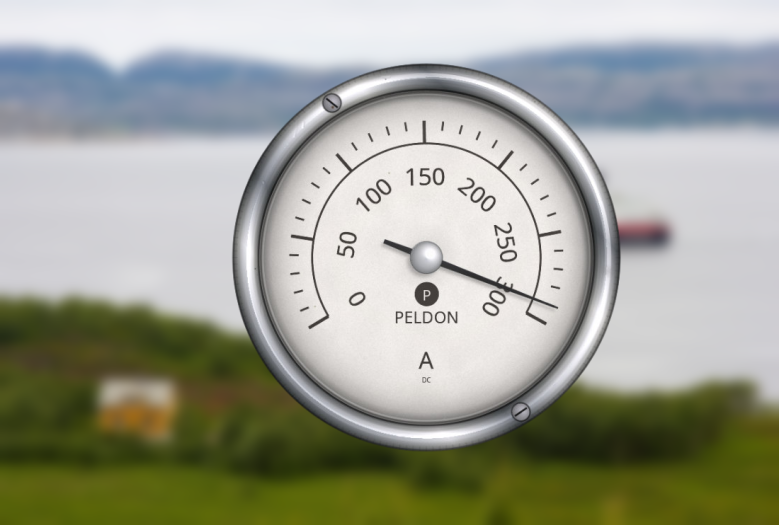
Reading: 290 (A)
